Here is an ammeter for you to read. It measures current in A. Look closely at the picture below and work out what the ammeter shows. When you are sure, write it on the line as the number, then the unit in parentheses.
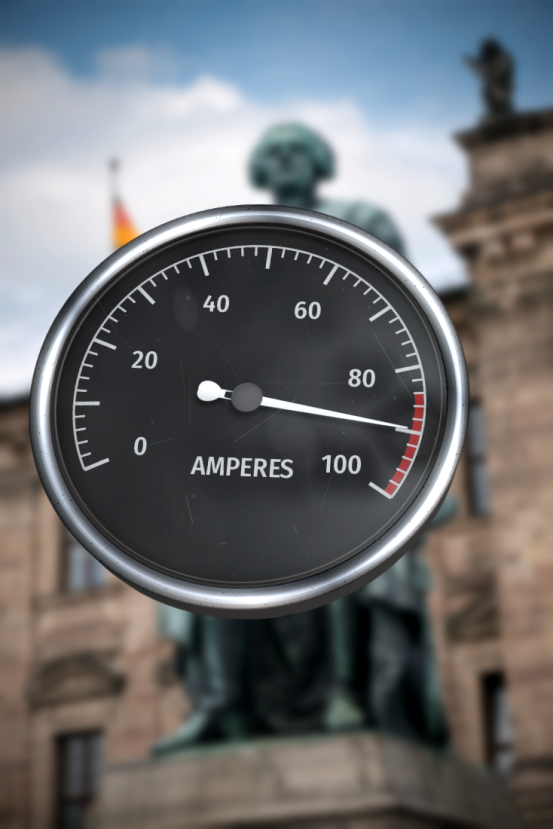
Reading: 90 (A)
